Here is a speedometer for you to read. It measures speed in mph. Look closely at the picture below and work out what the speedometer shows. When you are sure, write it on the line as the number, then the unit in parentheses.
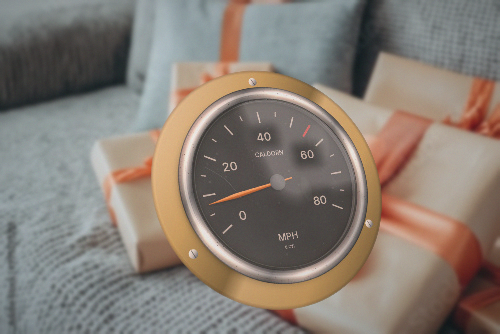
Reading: 7.5 (mph)
